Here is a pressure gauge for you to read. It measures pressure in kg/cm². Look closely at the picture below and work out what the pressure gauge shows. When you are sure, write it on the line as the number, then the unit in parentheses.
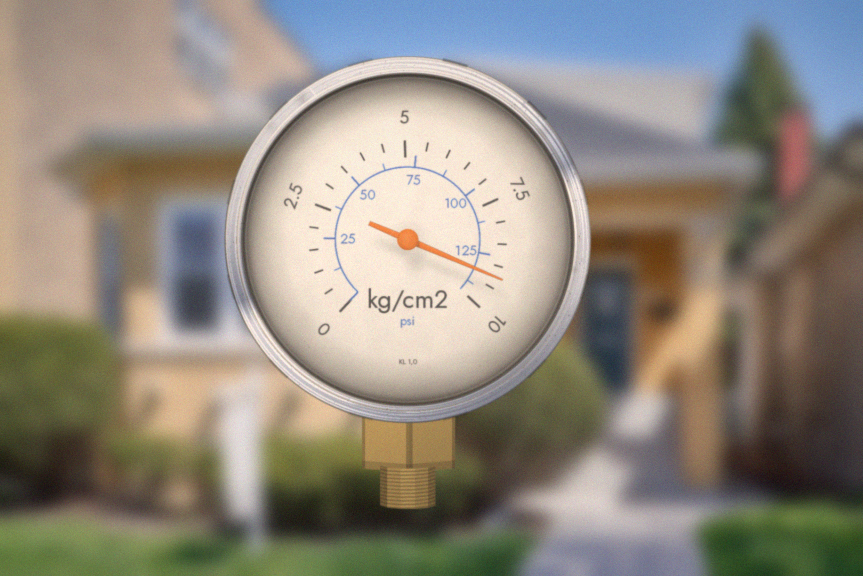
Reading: 9.25 (kg/cm²)
